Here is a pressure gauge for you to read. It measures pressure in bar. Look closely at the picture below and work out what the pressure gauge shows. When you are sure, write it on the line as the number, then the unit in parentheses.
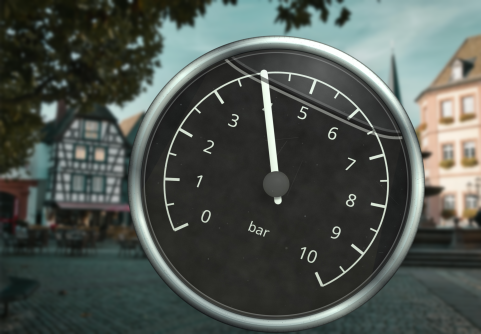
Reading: 4 (bar)
